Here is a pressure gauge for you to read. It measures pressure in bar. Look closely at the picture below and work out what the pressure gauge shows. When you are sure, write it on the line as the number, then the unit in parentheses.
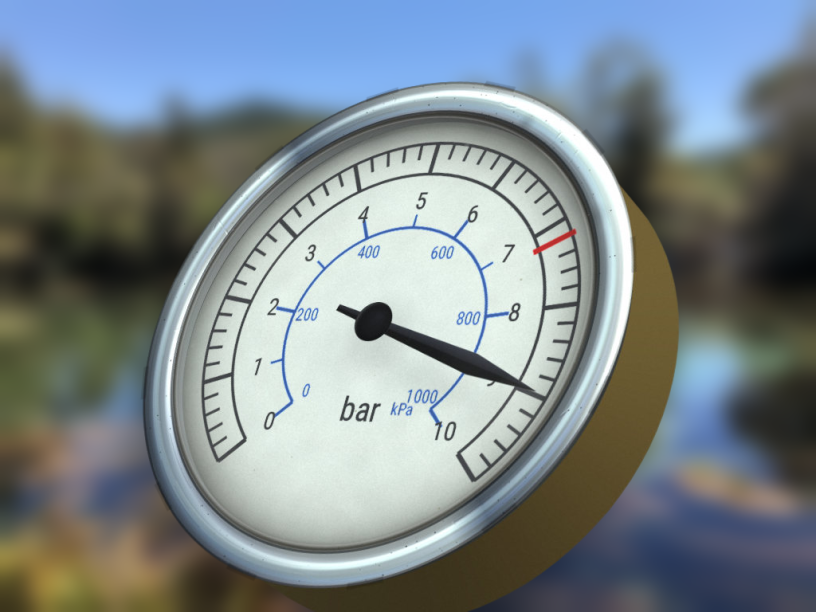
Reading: 9 (bar)
